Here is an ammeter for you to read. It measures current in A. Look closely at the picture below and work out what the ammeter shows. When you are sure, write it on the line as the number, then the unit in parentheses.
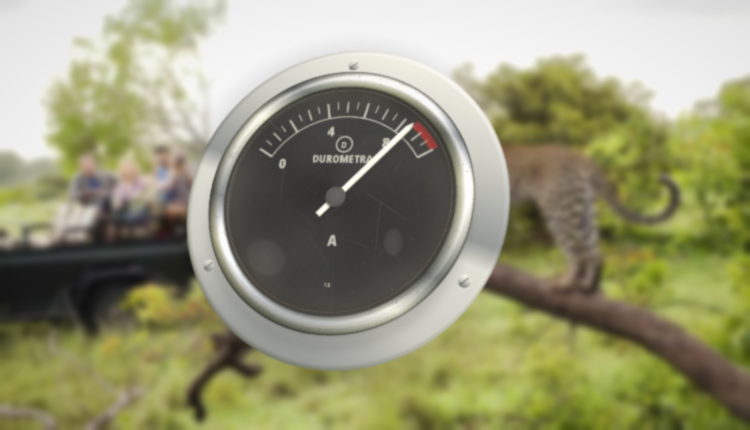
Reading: 8.5 (A)
